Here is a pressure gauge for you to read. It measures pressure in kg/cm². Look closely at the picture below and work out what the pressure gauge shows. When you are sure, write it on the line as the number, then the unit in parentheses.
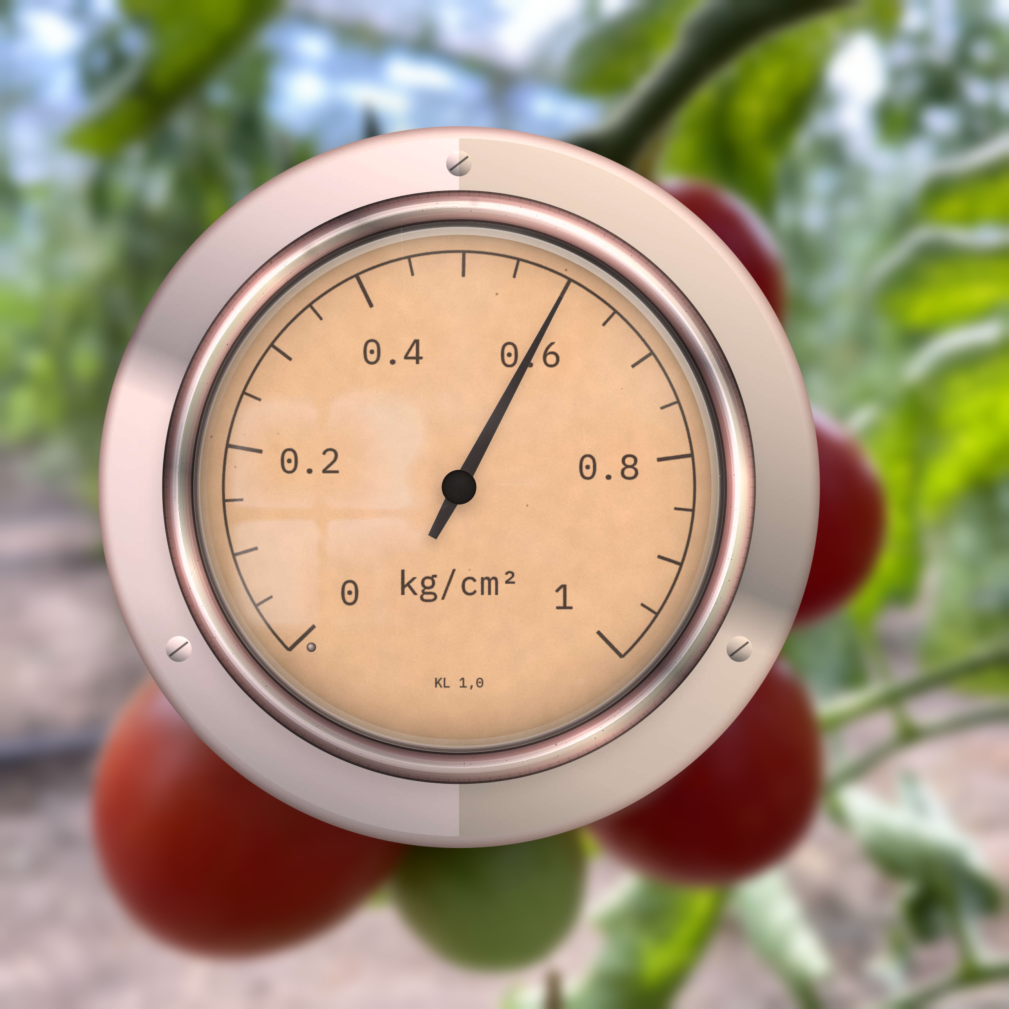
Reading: 0.6 (kg/cm²)
